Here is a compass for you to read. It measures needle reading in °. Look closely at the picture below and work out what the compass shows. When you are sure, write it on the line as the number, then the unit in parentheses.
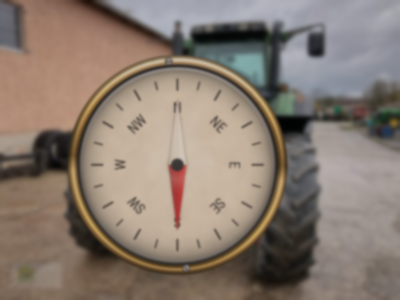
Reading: 180 (°)
